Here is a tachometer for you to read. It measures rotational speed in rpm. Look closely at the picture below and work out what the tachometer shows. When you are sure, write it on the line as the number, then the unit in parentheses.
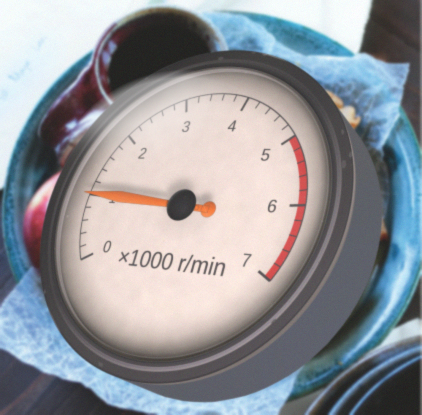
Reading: 1000 (rpm)
